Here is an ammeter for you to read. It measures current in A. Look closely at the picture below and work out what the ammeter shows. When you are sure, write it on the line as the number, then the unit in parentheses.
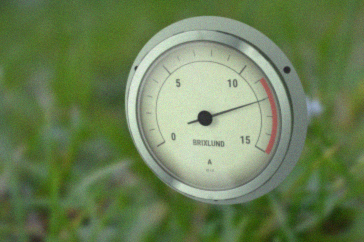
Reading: 12 (A)
